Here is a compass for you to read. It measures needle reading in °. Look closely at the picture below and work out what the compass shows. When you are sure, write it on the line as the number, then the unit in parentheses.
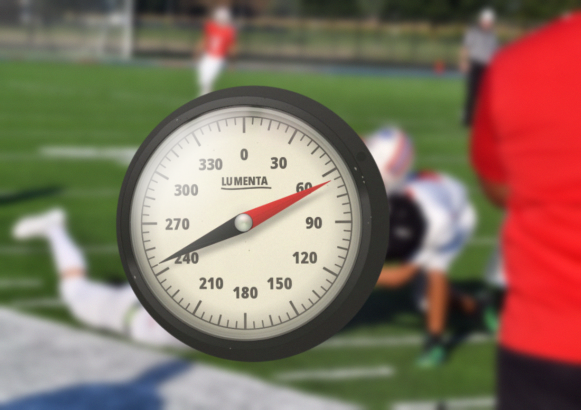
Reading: 65 (°)
